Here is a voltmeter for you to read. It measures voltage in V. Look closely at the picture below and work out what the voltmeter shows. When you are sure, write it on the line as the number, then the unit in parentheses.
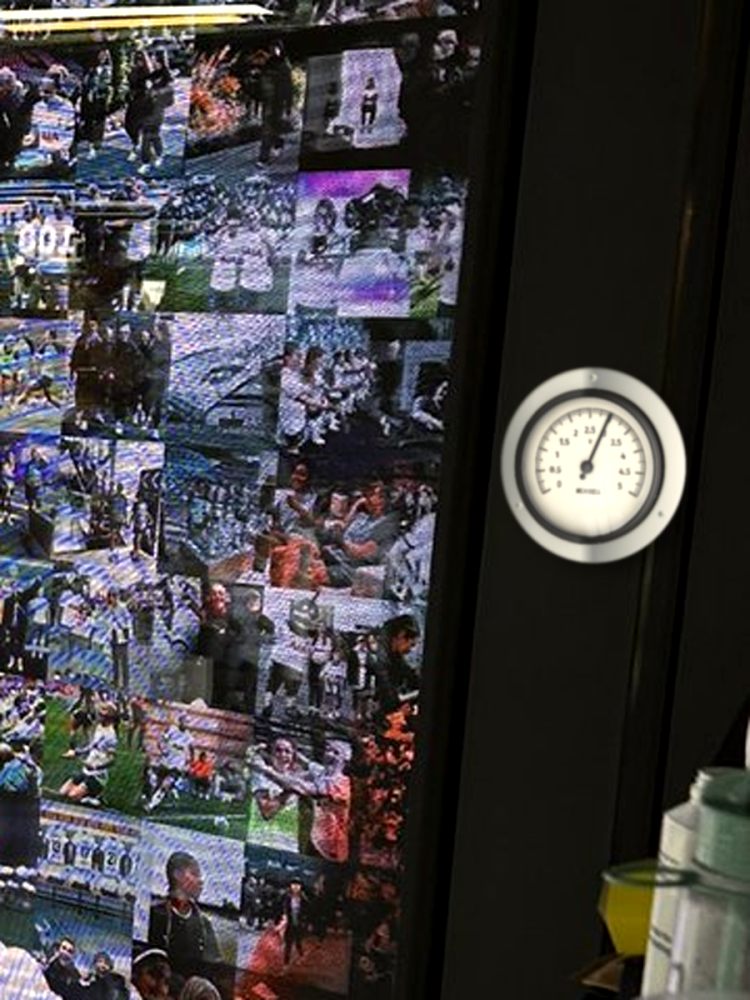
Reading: 3 (V)
